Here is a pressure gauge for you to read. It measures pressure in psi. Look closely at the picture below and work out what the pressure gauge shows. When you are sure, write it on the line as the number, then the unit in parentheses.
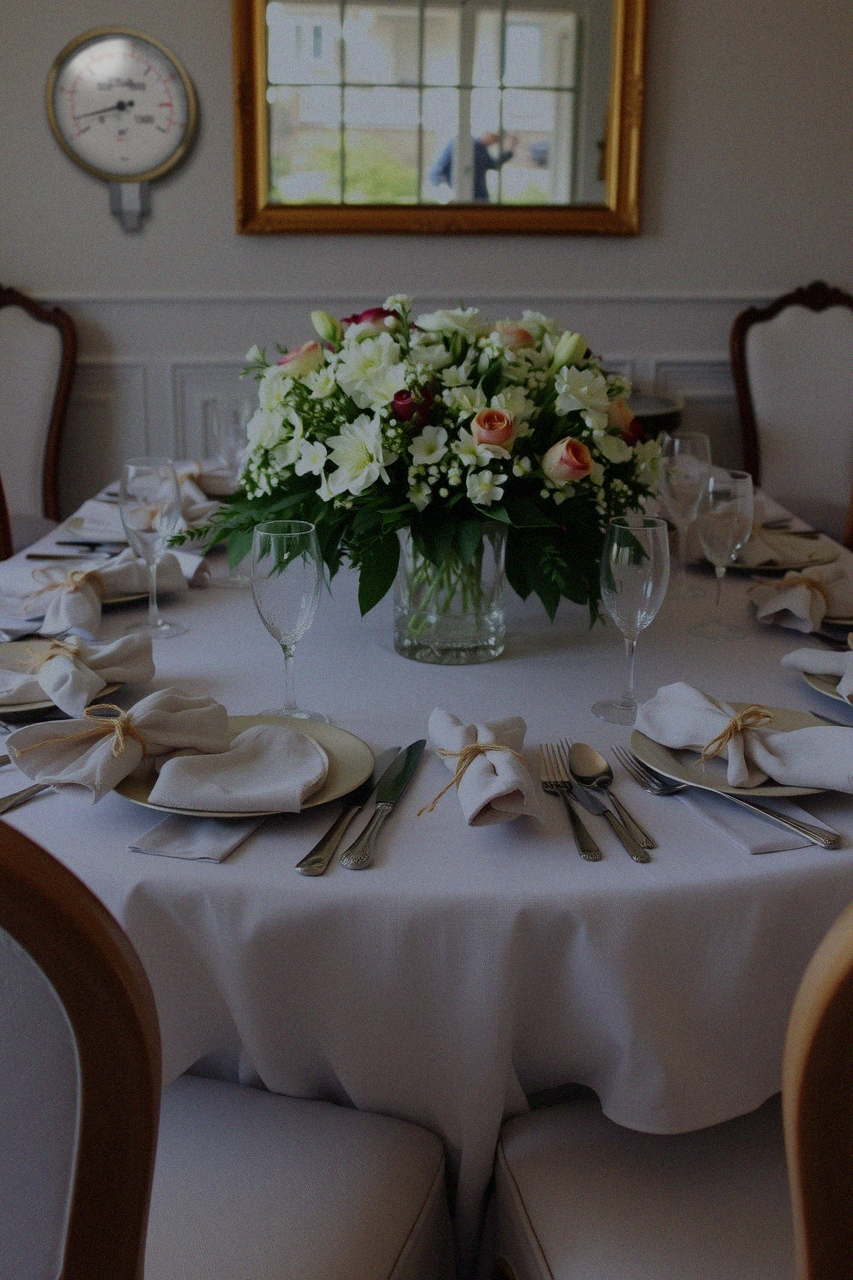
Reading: 100 (psi)
